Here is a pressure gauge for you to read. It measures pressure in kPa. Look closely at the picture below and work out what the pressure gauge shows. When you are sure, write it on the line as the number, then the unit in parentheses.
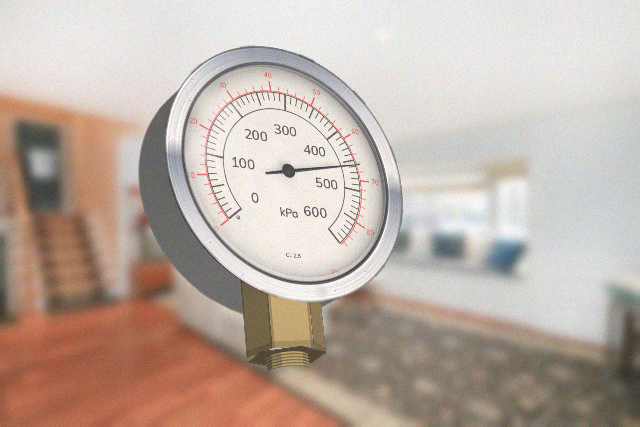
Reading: 460 (kPa)
